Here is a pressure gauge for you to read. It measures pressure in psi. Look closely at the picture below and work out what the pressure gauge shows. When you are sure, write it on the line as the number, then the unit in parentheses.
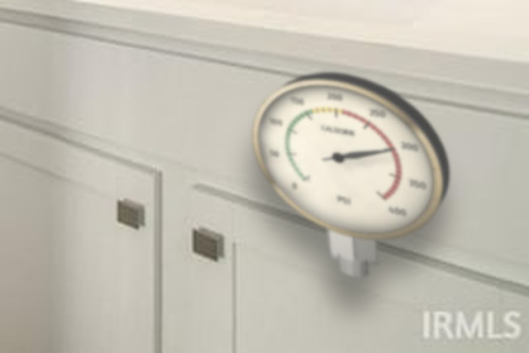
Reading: 300 (psi)
